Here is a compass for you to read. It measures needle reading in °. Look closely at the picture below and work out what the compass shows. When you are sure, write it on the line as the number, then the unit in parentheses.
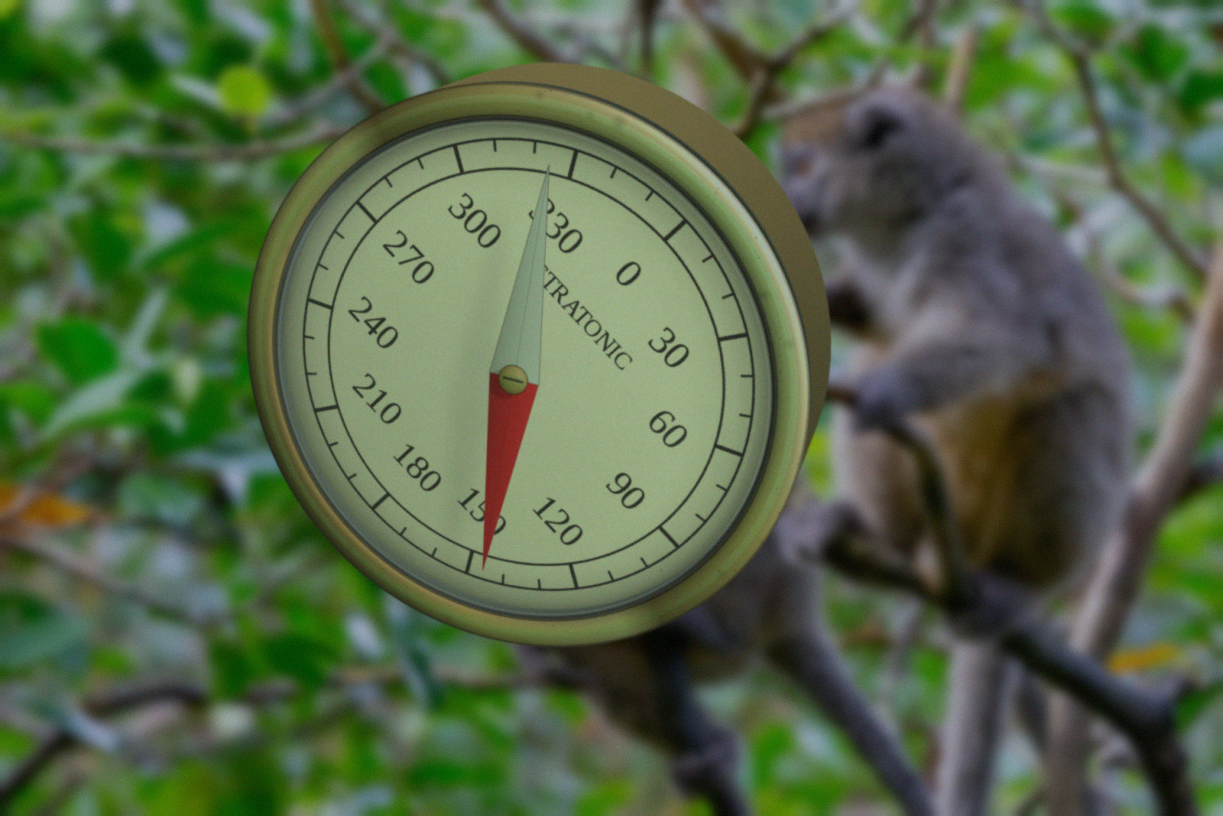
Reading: 145 (°)
